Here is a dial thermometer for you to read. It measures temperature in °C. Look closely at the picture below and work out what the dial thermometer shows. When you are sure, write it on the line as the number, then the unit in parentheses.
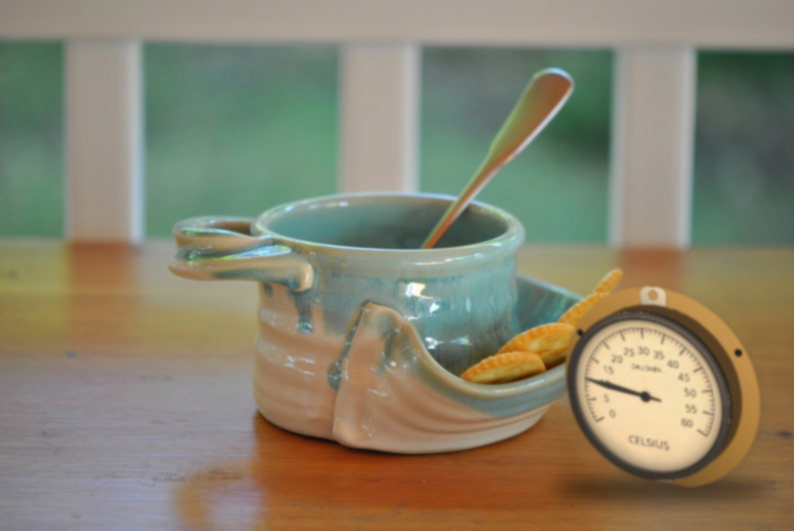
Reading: 10 (°C)
